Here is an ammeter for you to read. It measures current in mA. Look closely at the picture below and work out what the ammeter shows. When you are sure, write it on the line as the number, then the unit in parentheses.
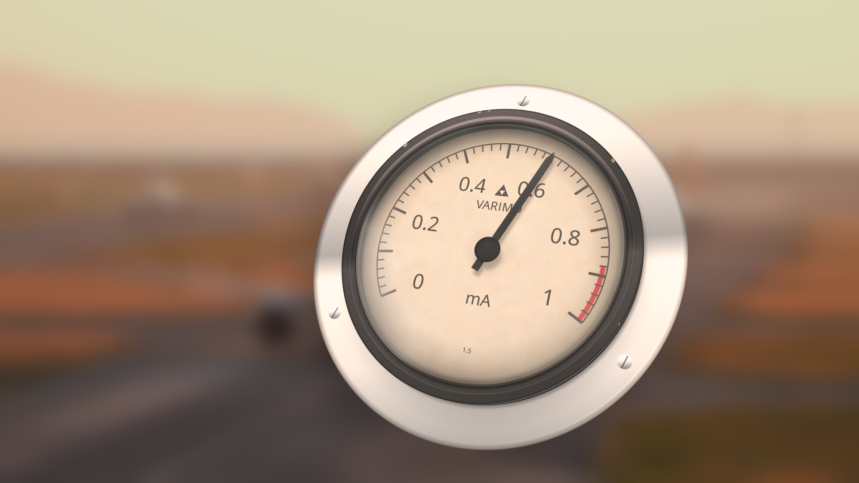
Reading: 0.6 (mA)
